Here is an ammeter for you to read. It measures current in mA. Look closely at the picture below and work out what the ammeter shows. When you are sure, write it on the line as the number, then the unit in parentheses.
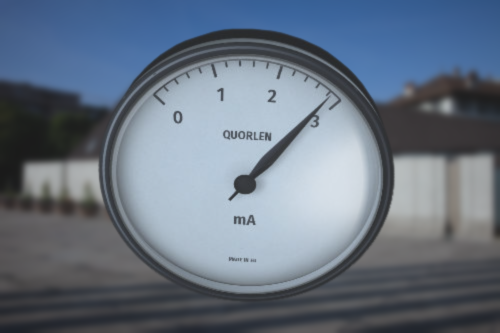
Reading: 2.8 (mA)
